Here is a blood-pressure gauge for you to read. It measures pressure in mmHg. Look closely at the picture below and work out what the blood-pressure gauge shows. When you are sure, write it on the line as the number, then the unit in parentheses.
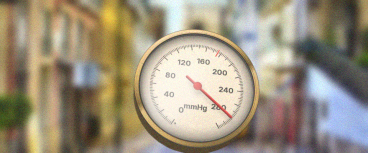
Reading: 280 (mmHg)
